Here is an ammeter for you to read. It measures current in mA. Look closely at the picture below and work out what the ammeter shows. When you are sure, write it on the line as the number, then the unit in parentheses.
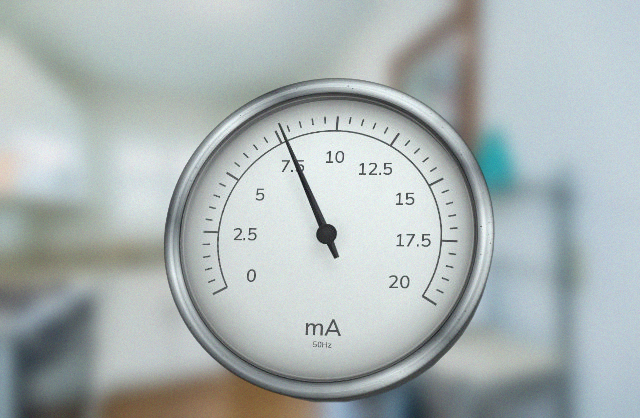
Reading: 7.75 (mA)
